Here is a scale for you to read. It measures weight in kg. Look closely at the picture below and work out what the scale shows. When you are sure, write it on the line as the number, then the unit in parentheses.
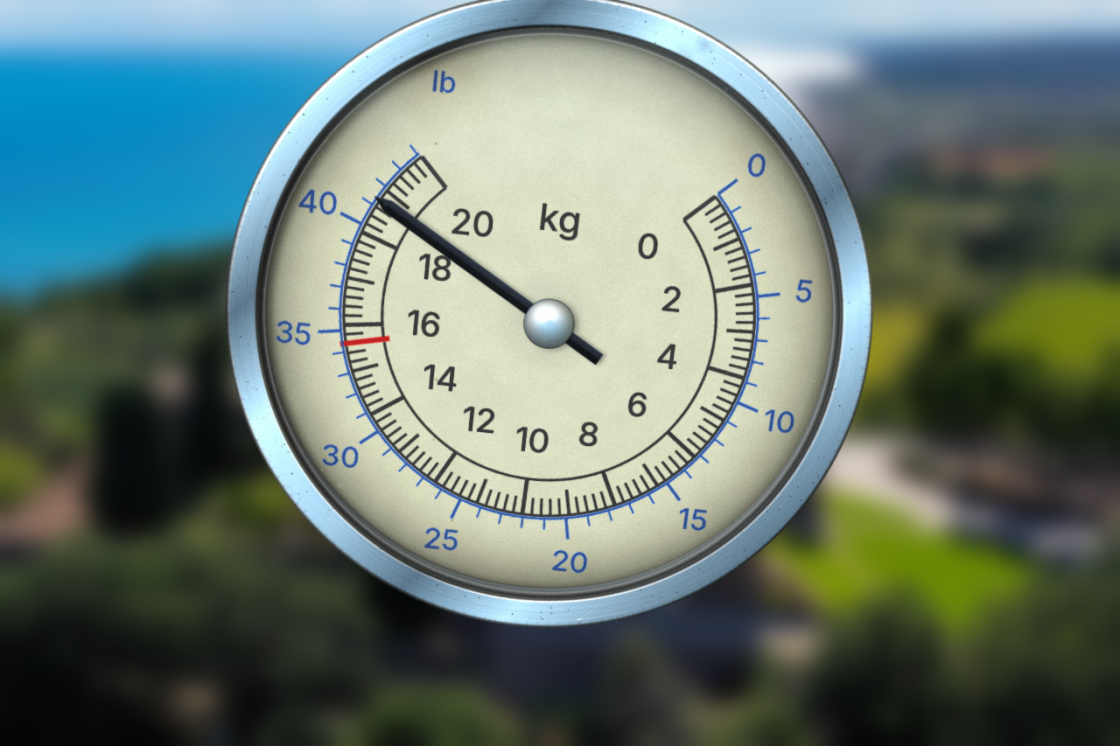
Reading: 18.8 (kg)
